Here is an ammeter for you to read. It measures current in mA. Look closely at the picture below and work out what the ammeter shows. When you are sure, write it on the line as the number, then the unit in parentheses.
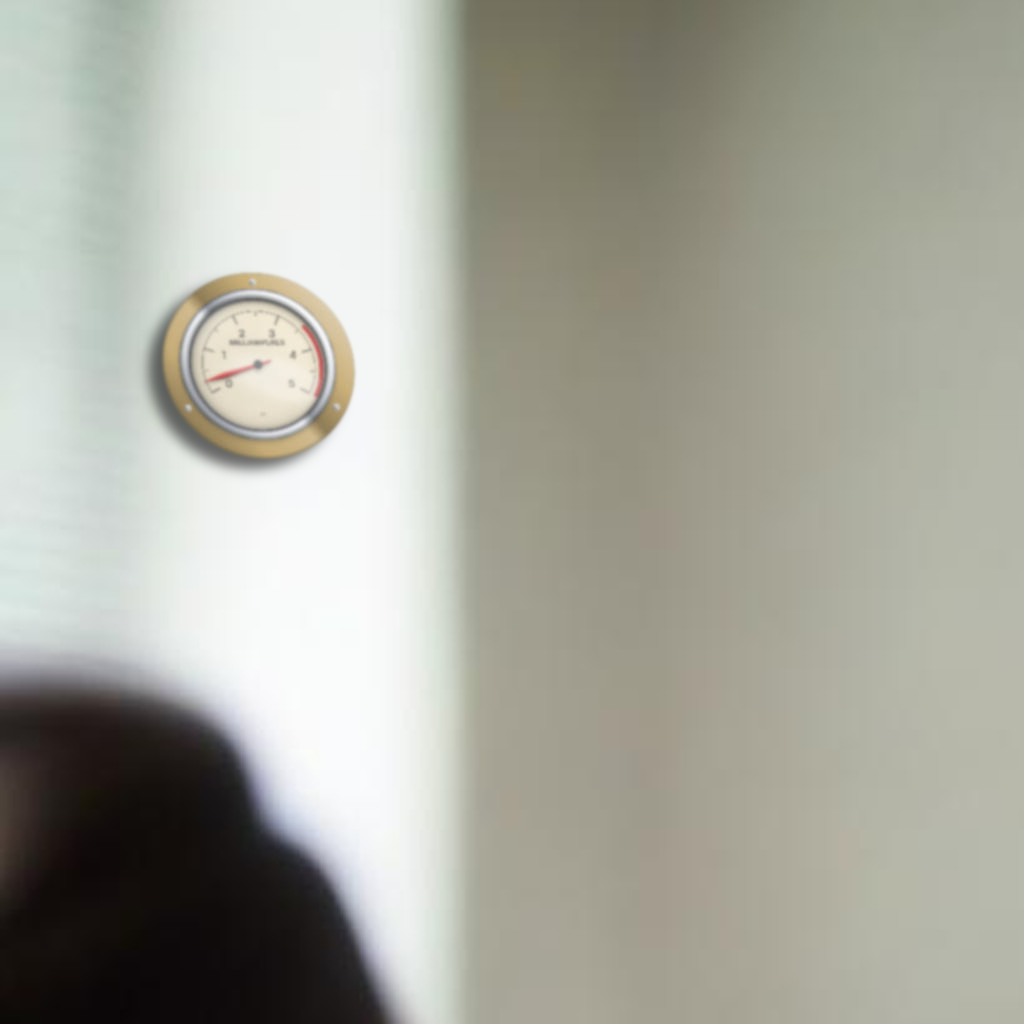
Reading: 0.25 (mA)
